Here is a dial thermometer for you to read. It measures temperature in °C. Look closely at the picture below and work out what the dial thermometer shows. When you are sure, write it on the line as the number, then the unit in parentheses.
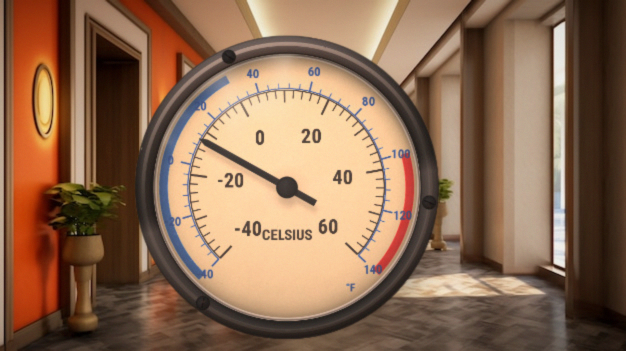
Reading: -12 (°C)
